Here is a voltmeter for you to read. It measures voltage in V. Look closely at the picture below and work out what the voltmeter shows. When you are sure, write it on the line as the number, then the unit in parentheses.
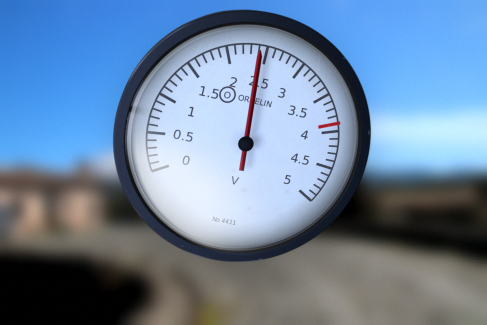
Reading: 2.4 (V)
